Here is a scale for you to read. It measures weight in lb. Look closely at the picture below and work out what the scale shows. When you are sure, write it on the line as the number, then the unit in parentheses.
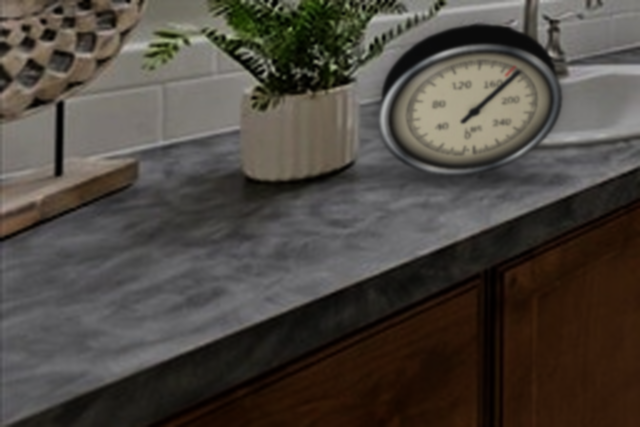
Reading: 170 (lb)
